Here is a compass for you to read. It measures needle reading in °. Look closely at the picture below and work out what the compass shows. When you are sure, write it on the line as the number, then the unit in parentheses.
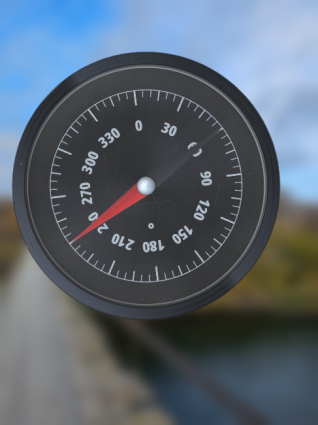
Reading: 240 (°)
